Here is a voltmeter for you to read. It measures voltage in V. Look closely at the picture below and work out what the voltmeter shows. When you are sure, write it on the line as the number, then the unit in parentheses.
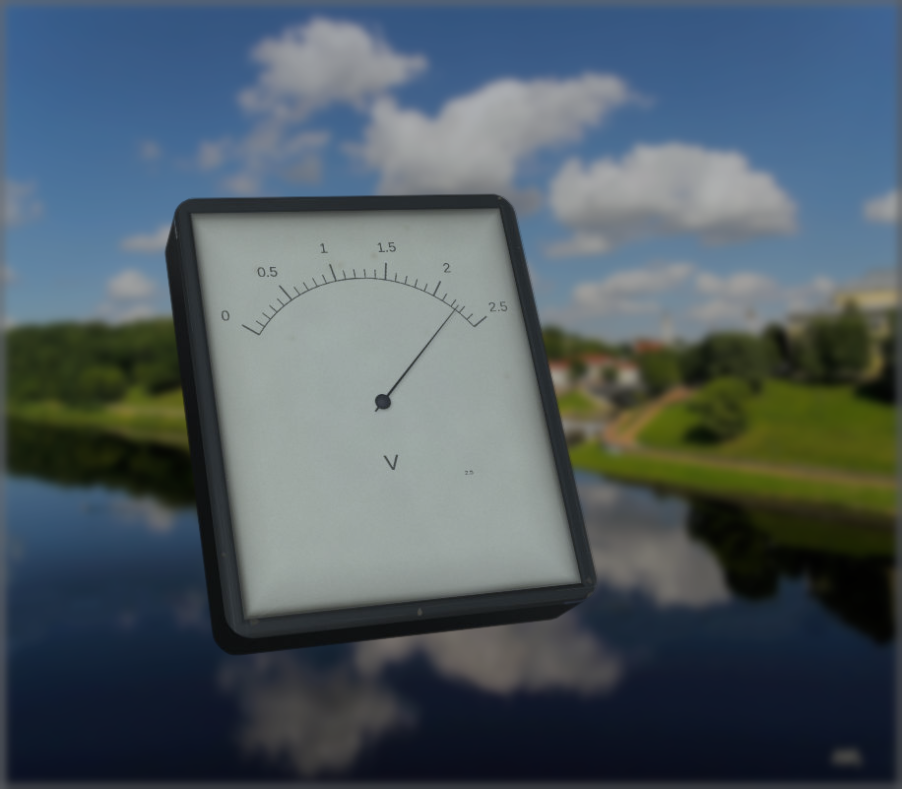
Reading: 2.25 (V)
